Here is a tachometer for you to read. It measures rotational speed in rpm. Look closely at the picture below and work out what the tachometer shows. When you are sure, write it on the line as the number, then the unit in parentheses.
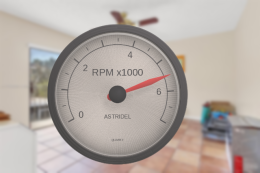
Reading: 5500 (rpm)
